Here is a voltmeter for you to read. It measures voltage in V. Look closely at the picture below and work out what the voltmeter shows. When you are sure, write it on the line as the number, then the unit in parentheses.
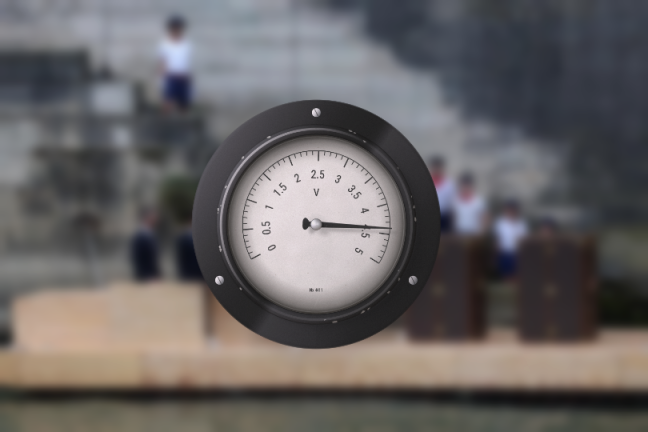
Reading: 4.4 (V)
